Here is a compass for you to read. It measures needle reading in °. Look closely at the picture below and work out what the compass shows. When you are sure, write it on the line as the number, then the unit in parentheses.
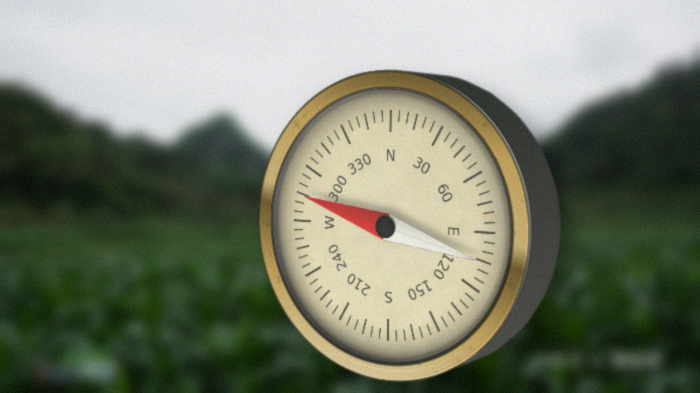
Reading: 285 (°)
